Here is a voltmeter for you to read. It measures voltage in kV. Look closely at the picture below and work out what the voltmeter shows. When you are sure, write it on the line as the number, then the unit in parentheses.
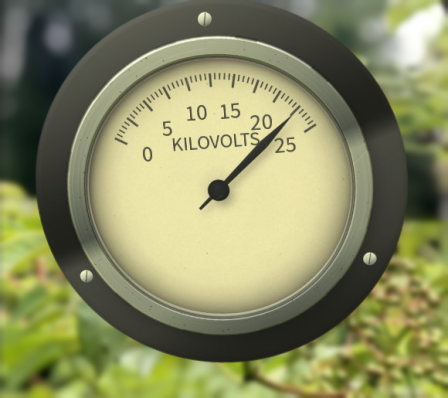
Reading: 22.5 (kV)
